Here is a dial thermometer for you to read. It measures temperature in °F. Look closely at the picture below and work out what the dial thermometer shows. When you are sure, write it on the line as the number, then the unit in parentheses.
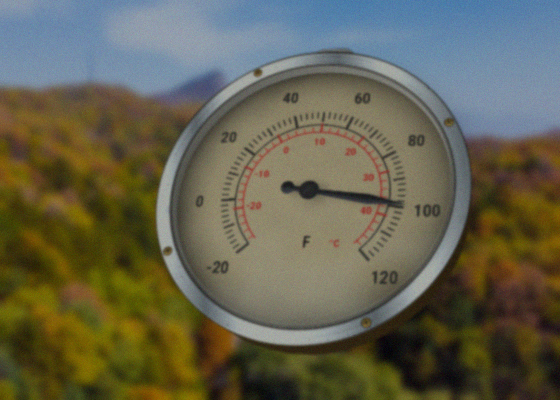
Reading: 100 (°F)
